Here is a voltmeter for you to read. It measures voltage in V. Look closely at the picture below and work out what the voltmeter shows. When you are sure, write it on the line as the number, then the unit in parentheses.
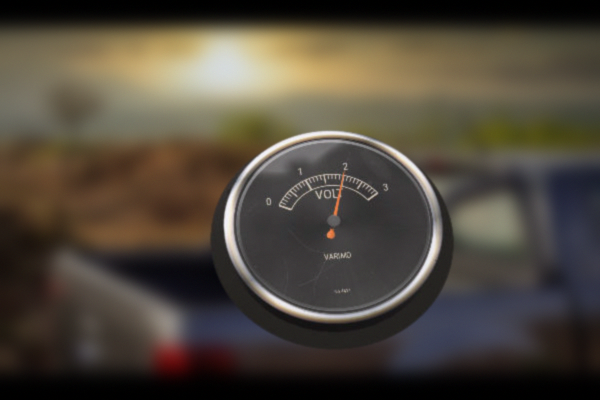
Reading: 2 (V)
